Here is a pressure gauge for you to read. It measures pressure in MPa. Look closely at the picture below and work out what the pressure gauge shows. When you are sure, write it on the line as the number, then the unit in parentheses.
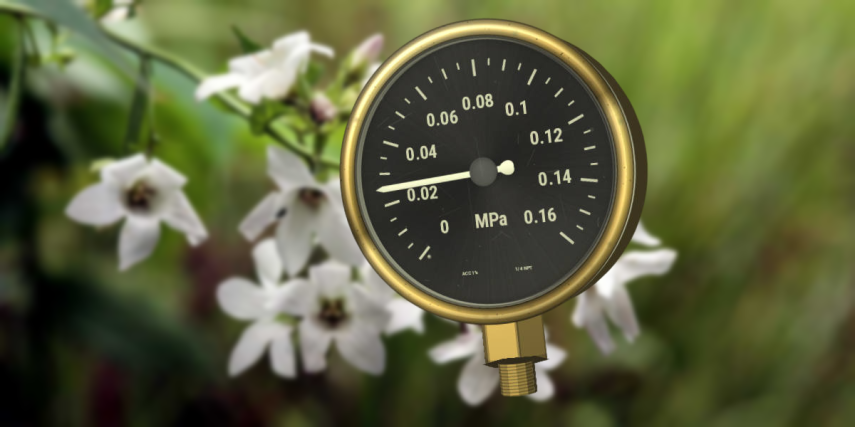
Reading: 0.025 (MPa)
